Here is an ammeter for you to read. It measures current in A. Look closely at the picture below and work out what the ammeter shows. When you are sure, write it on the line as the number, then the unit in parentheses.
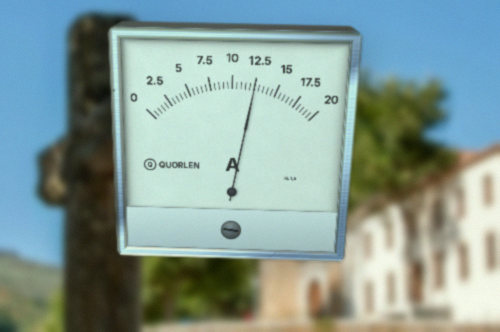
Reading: 12.5 (A)
